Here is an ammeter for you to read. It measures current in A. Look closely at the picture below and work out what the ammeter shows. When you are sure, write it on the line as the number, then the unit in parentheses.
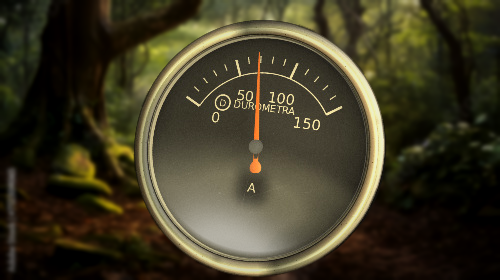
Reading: 70 (A)
